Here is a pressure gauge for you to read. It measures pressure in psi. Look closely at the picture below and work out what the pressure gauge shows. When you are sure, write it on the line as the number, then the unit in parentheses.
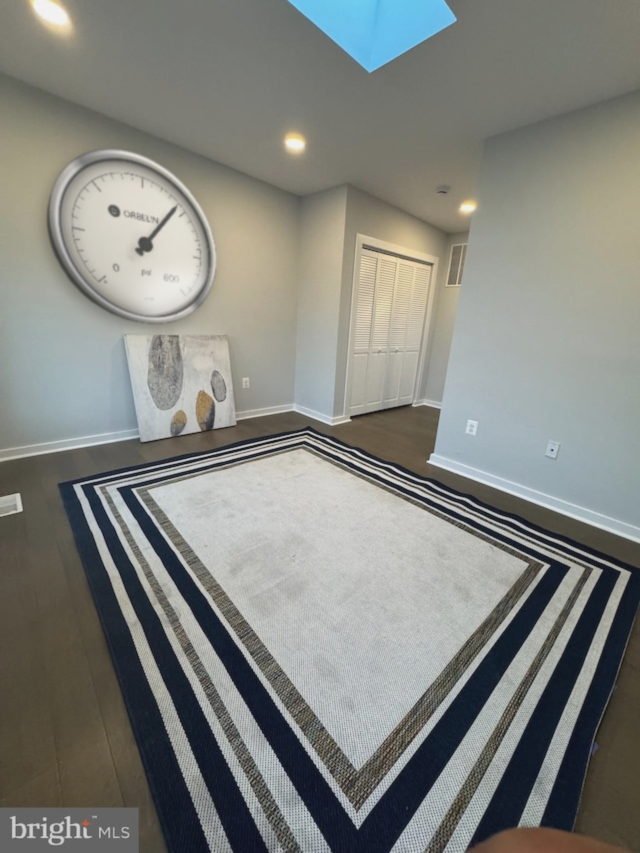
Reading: 380 (psi)
